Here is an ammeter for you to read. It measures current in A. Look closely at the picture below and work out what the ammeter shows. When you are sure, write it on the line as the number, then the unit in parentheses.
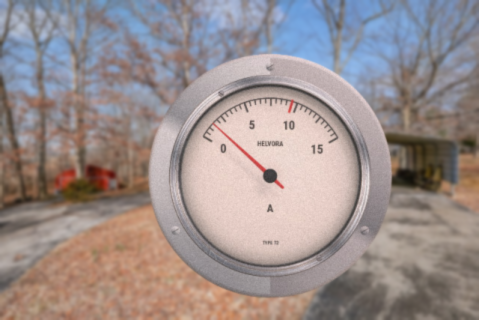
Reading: 1.5 (A)
